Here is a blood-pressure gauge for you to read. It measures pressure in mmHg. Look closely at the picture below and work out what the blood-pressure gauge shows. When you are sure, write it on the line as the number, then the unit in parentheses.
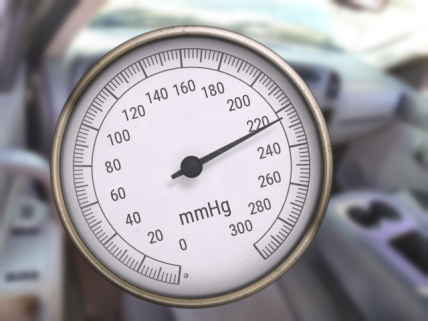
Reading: 224 (mmHg)
